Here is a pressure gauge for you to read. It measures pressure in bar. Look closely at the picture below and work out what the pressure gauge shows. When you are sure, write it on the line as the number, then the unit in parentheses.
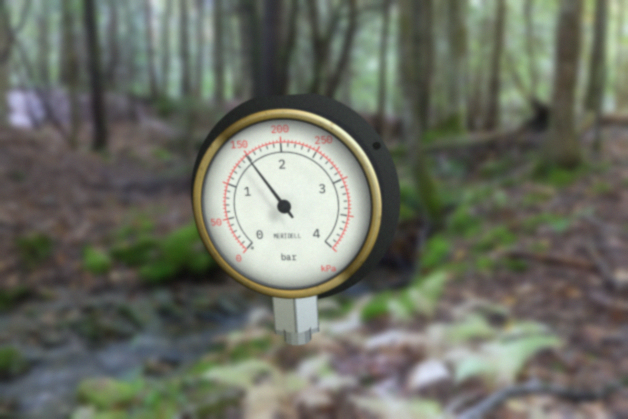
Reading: 1.5 (bar)
